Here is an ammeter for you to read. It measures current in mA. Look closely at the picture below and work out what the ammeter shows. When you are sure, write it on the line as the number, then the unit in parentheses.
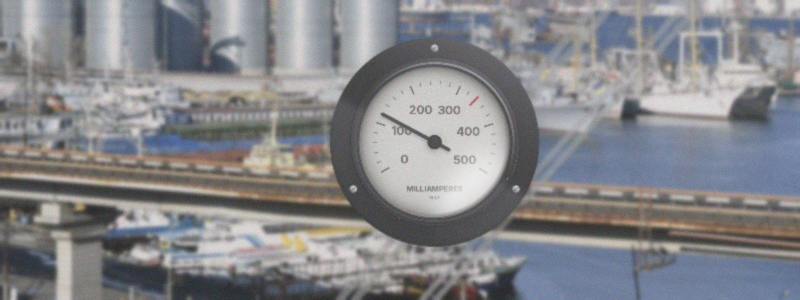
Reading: 120 (mA)
